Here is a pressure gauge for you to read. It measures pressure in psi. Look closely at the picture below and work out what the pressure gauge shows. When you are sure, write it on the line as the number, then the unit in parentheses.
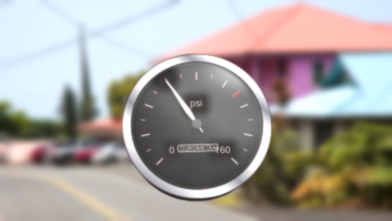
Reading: 60 (psi)
